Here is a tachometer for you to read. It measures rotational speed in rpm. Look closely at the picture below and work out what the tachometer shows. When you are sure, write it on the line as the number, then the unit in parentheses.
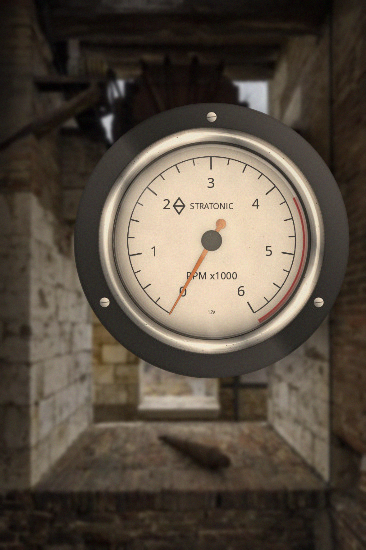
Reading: 0 (rpm)
